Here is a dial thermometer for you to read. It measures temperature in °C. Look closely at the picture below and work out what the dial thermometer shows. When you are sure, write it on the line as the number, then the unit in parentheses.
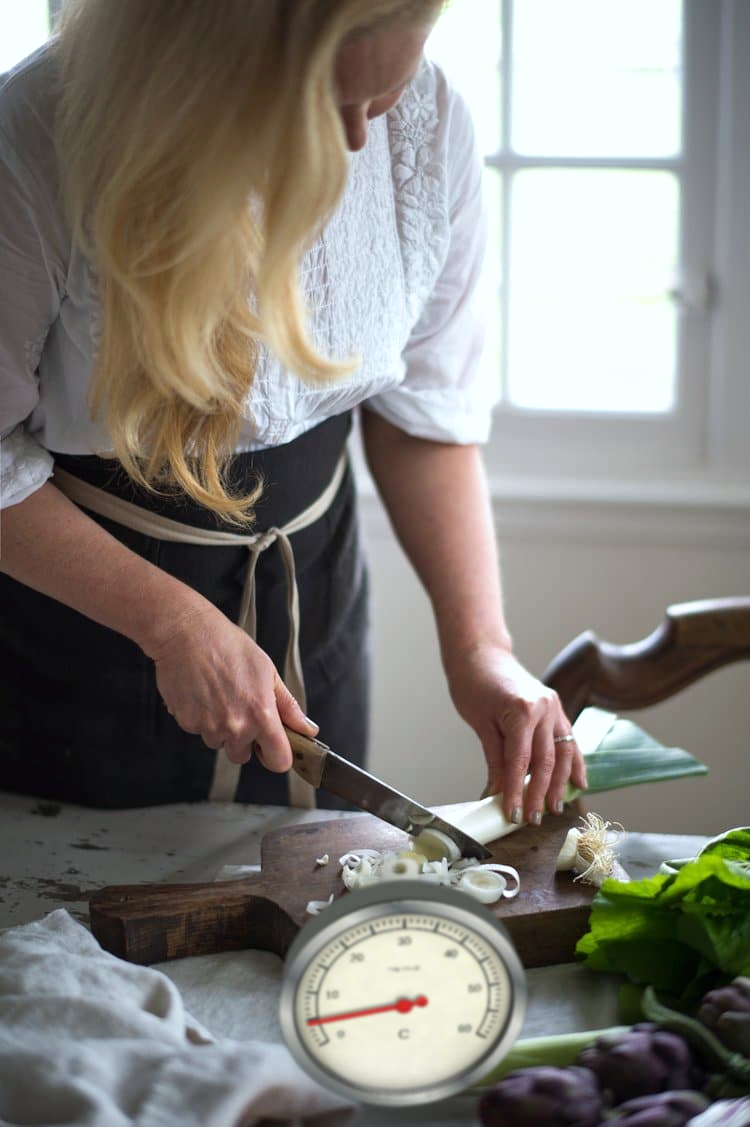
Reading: 5 (°C)
